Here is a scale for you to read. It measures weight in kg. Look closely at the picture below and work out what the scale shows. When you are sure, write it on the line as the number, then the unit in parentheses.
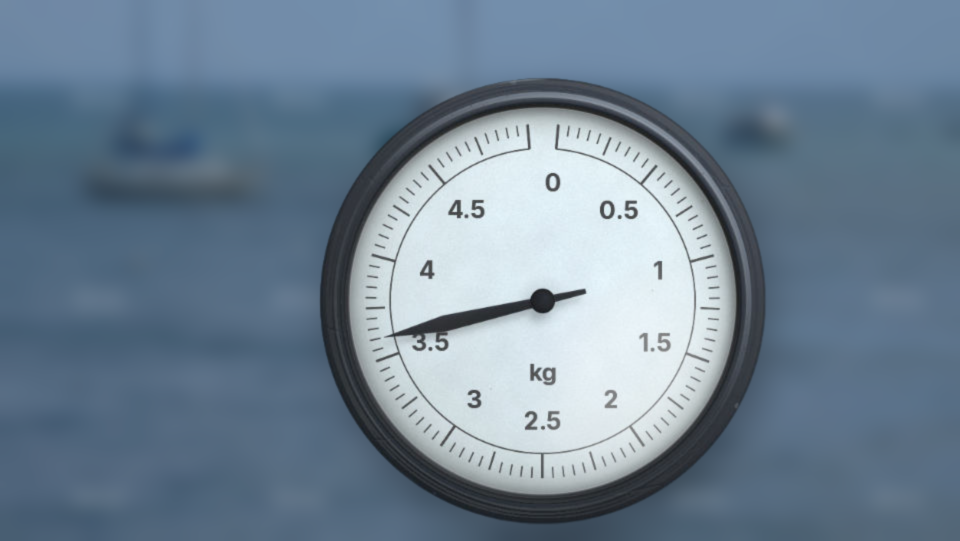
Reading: 3.6 (kg)
